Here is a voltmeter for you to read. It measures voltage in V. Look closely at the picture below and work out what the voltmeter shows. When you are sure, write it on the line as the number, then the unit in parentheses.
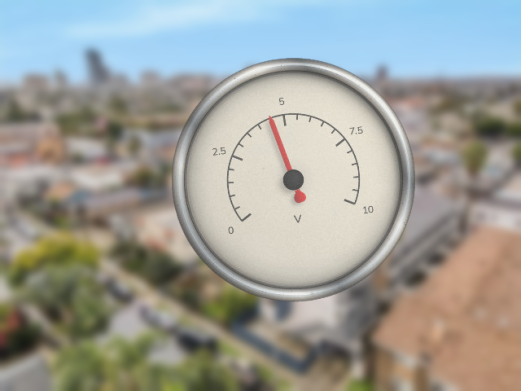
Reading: 4.5 (V)
